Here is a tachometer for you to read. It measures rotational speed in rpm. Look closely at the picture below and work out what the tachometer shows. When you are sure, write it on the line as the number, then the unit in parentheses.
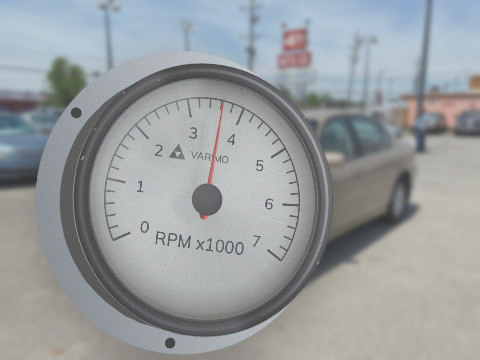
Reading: 3600 (rpm)
